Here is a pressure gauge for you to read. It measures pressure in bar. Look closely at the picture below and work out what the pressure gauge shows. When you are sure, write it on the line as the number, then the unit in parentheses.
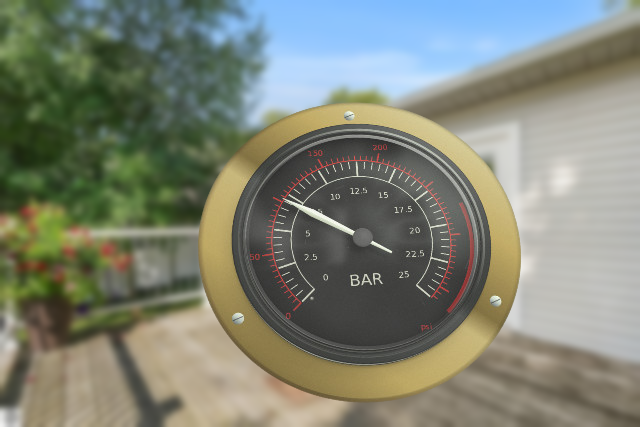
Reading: 7 (bar)
